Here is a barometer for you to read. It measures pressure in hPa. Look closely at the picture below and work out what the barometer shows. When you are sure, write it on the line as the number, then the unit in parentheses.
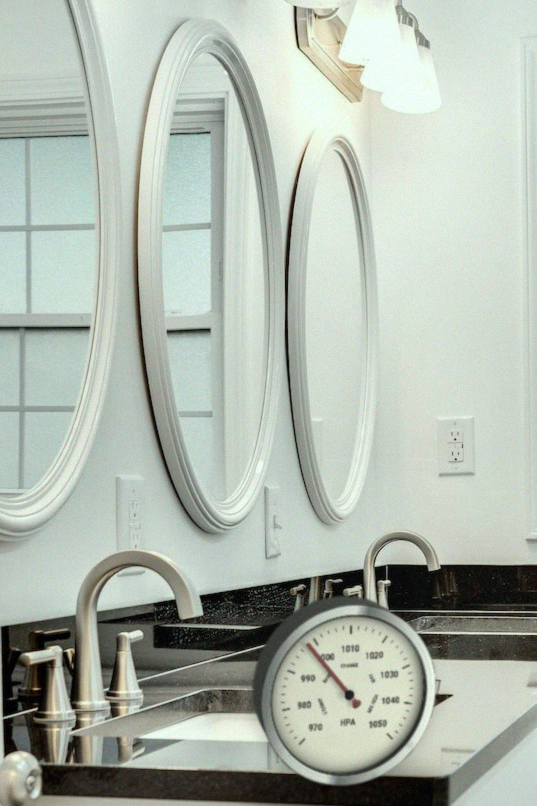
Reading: 998 (hPa)
